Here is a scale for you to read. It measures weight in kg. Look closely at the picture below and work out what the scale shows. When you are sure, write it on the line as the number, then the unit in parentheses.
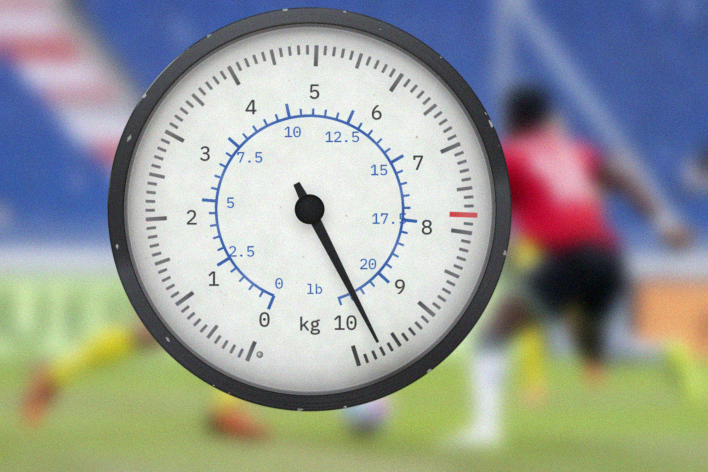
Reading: 9.7 (kg)
